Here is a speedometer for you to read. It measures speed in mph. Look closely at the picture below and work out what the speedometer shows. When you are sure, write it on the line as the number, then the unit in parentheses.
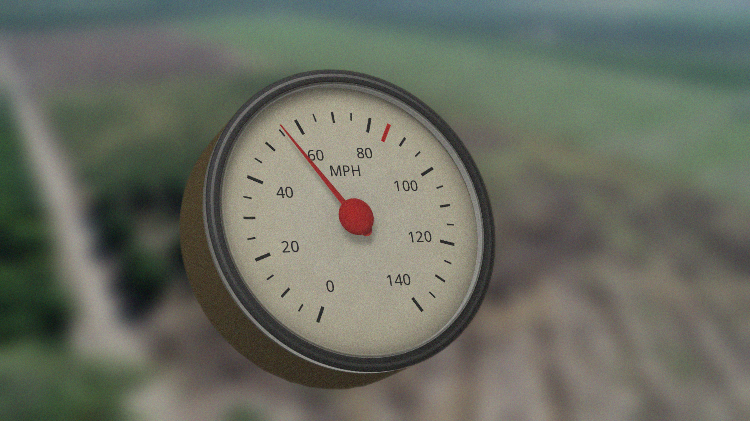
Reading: 55 (mph)
